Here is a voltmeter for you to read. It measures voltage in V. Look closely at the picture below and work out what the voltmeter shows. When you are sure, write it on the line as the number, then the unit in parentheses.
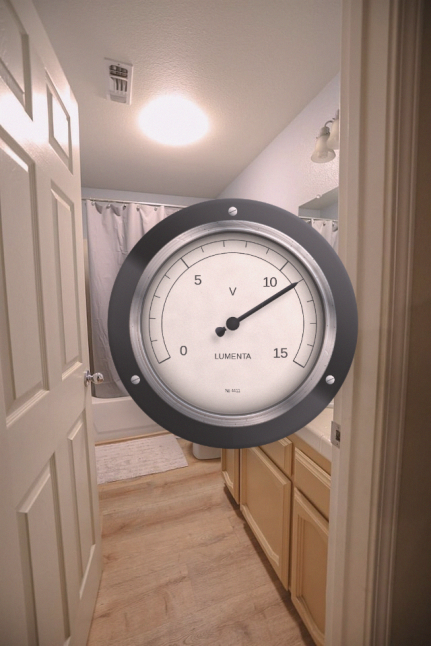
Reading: 11 (V)
